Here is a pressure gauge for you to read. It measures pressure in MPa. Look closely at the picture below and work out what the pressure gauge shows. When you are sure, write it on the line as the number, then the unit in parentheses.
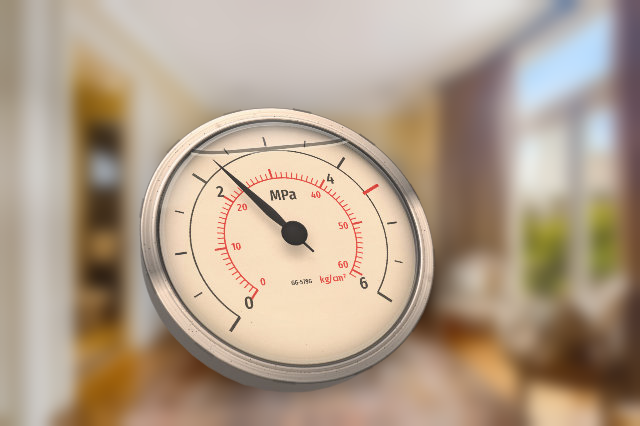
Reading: 2.25 (MPa)
